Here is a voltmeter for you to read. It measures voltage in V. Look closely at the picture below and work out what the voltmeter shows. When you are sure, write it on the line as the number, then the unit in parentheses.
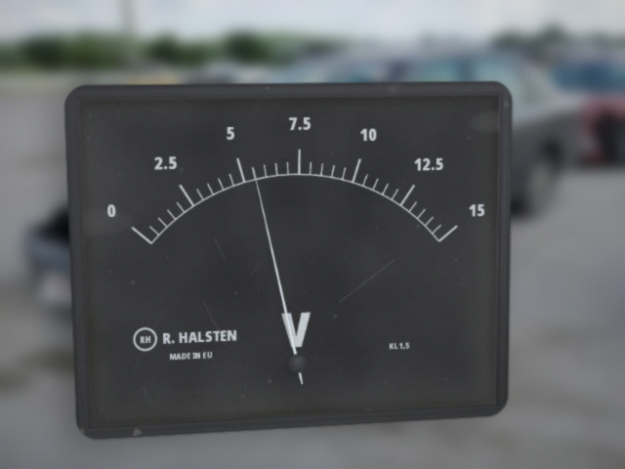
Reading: 5.5 (V)
